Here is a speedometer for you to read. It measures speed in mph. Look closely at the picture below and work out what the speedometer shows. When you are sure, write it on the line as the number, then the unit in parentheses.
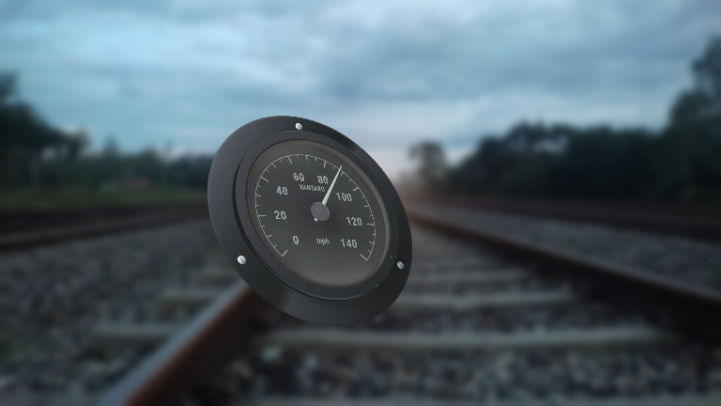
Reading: 87.5 (mph)
